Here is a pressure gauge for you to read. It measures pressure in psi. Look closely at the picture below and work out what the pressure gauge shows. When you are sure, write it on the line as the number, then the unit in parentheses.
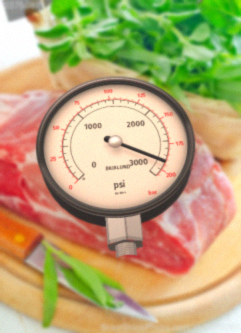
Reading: 2800 (psi)
